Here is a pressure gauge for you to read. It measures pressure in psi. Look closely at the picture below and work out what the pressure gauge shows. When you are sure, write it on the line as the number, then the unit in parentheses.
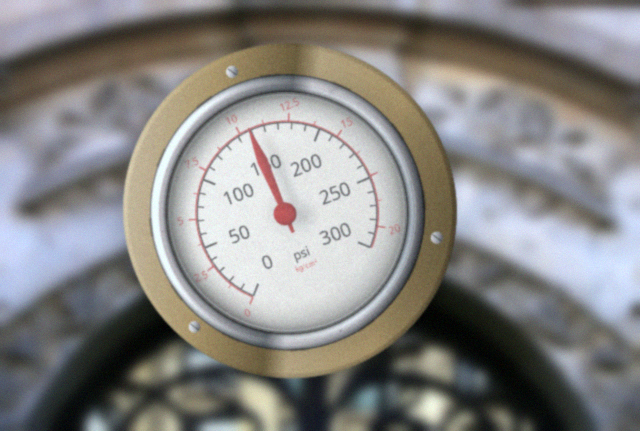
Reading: 150 (psi)
